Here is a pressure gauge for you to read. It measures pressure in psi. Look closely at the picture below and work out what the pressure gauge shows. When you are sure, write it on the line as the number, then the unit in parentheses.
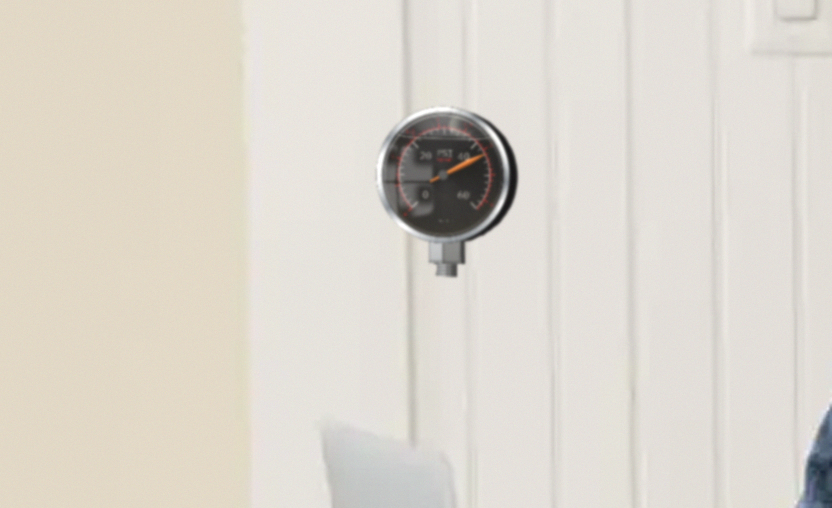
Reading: 44 (psi)
